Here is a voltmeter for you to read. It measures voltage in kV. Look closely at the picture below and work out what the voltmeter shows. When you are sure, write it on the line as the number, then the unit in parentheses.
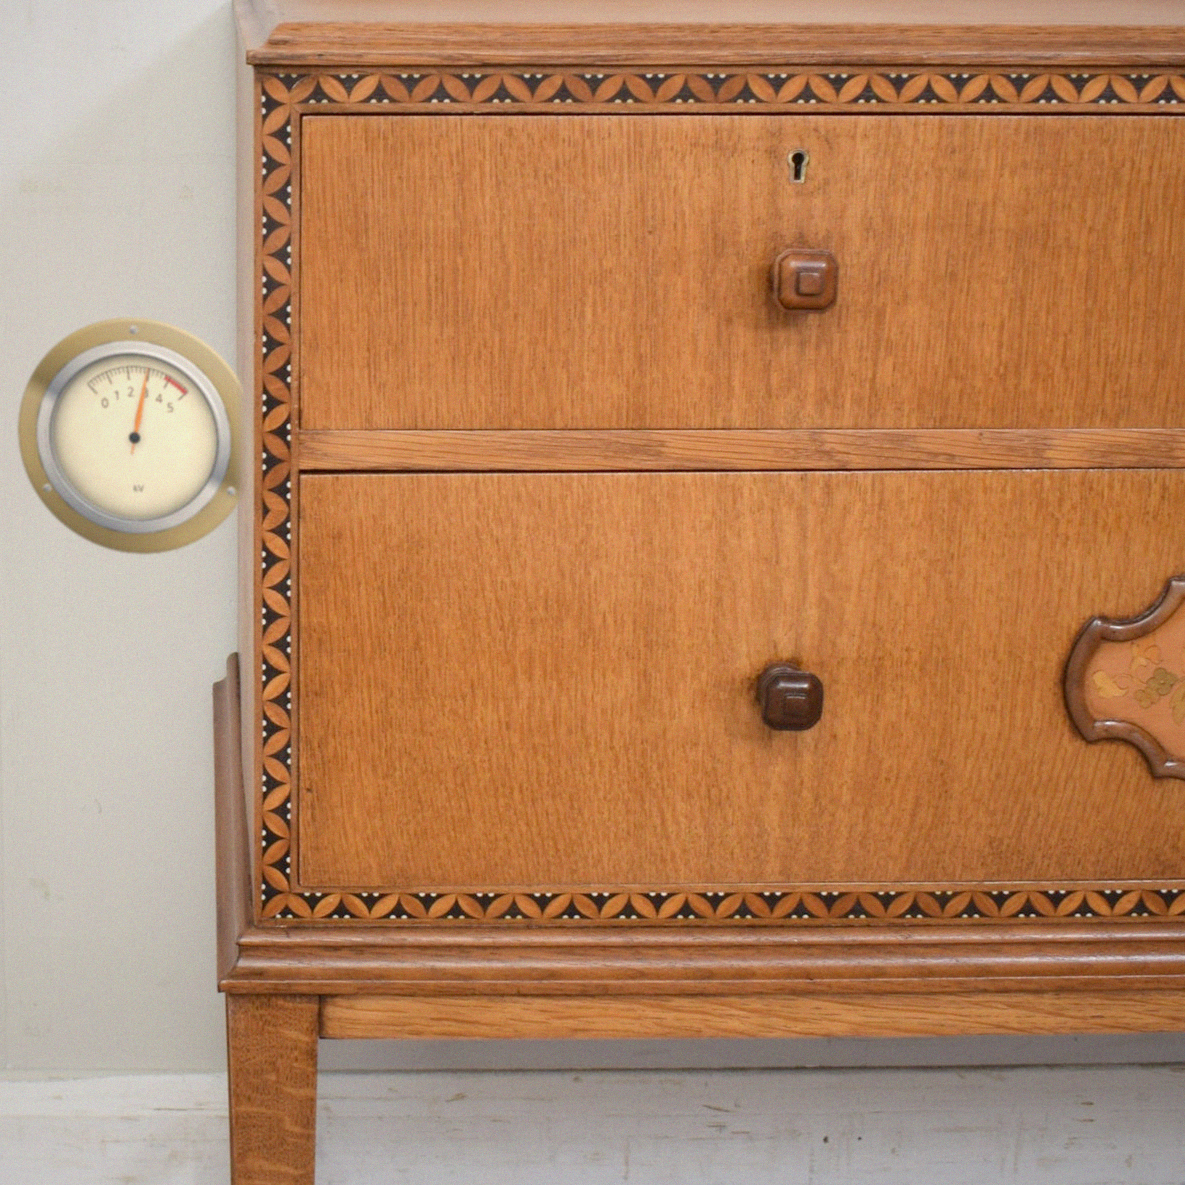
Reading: 3 (kV)
